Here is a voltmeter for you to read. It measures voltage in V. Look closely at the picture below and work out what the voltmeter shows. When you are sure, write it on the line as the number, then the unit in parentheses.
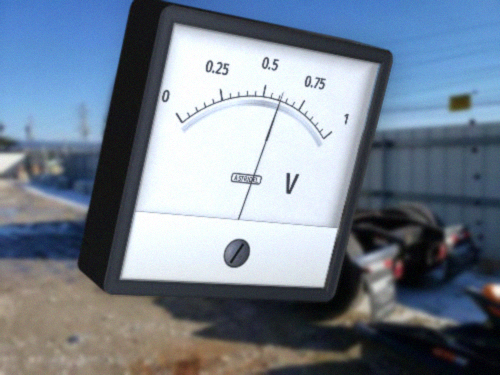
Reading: 0.6 (V)
